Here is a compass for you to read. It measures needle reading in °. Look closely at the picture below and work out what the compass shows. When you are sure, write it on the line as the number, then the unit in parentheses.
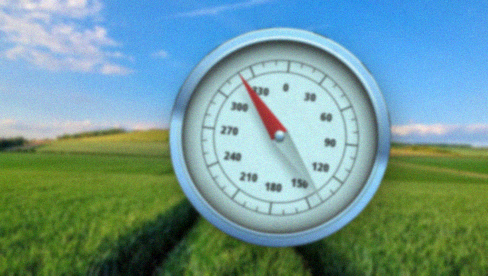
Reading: 320 (°)
